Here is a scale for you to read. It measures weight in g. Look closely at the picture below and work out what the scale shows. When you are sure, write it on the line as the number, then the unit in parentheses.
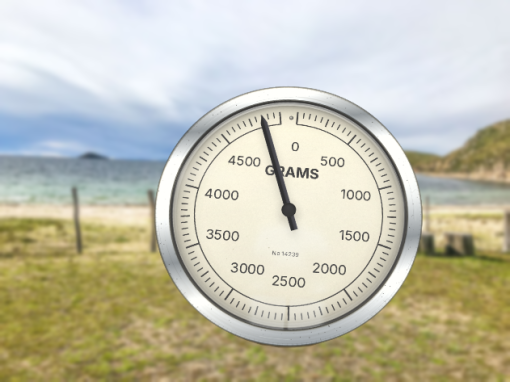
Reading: 4850 (g)
